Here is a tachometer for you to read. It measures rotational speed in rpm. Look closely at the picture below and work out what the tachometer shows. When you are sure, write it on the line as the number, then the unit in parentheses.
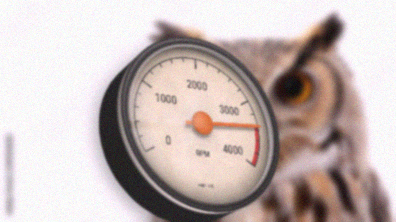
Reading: 3400 (rpm)
